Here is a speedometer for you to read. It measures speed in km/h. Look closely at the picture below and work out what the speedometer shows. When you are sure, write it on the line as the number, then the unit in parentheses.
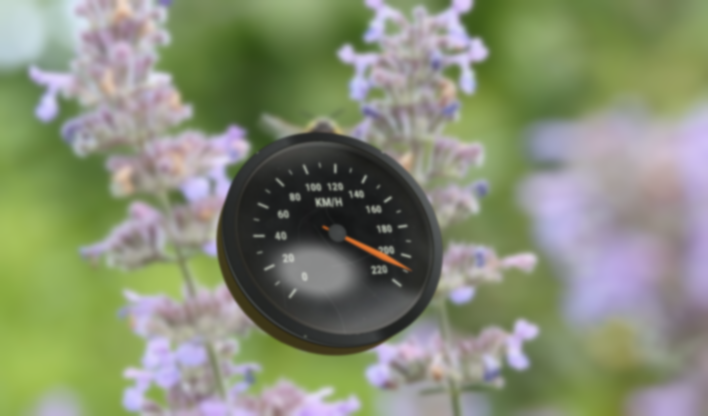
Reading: 210 (km/h)
